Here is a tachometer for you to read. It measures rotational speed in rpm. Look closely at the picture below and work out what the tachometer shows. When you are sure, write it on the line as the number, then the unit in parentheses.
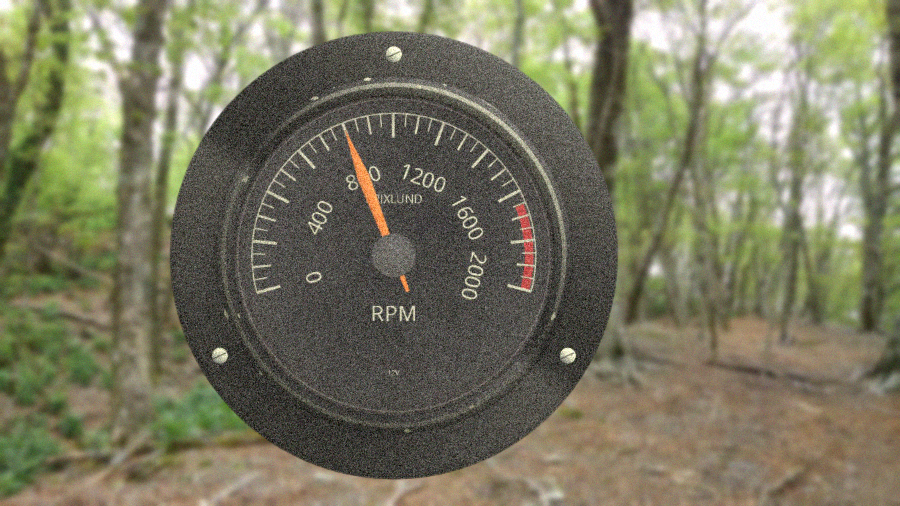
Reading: 800 (rpm)
